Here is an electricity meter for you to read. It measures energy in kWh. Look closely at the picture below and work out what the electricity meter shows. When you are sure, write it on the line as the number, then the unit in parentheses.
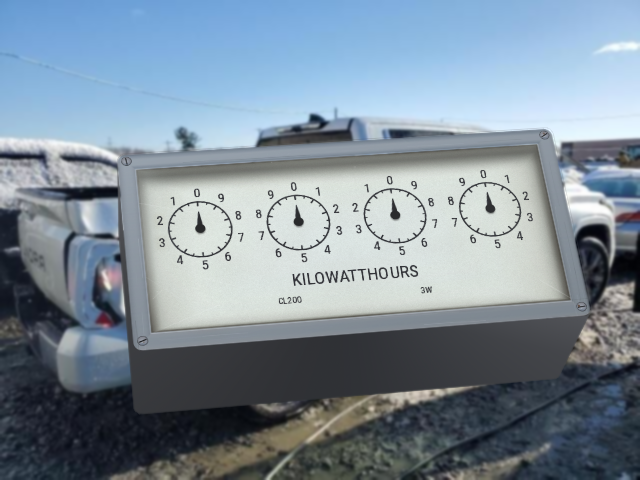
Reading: 0 (kWh)
